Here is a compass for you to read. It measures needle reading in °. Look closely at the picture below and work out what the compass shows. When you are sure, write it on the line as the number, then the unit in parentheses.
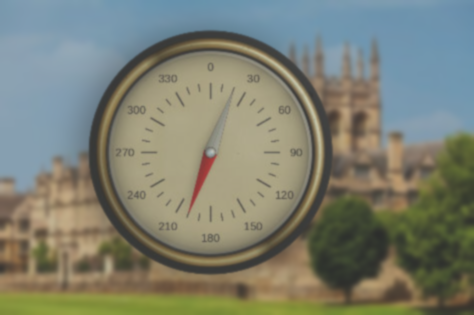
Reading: 200 (°)
